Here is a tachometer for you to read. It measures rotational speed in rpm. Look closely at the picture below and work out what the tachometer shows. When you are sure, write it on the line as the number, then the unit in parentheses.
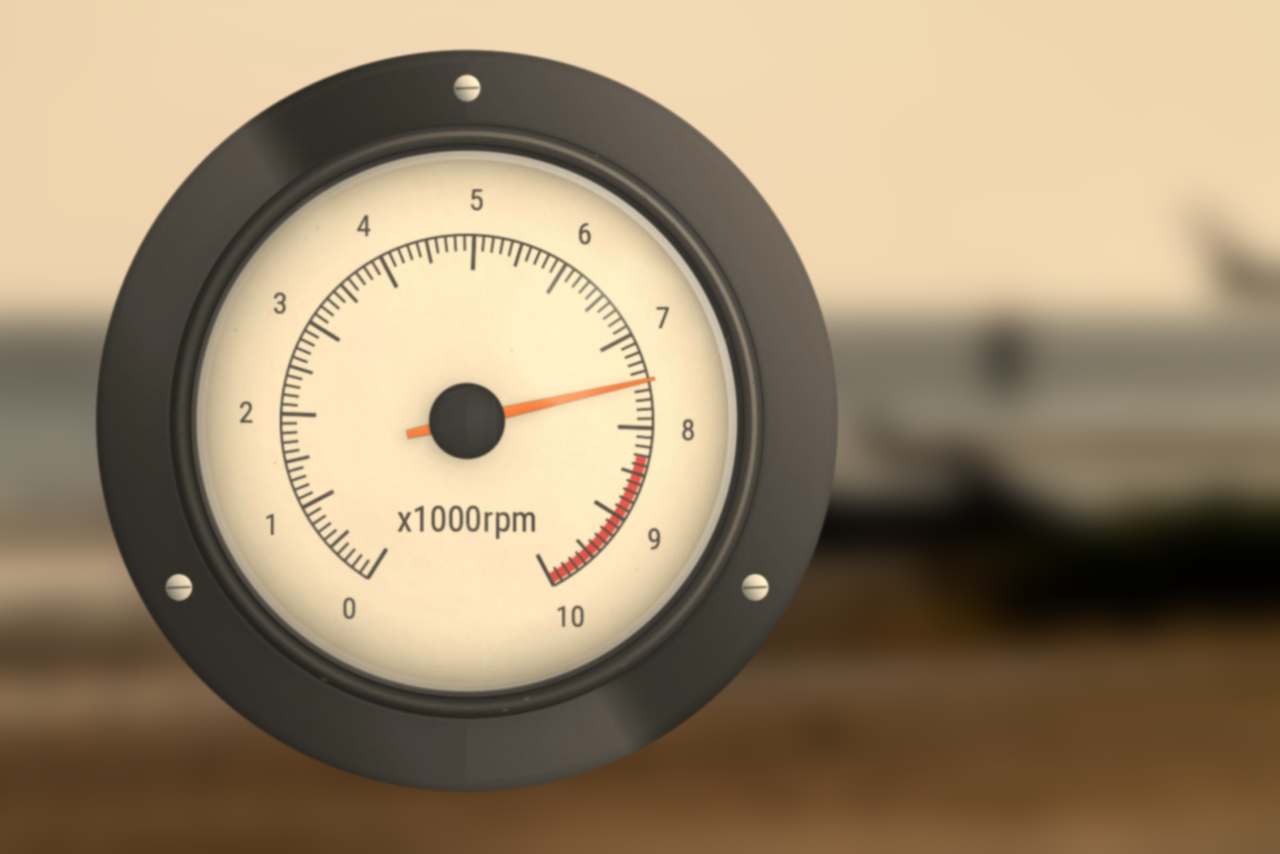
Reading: 7500 (rpm)
